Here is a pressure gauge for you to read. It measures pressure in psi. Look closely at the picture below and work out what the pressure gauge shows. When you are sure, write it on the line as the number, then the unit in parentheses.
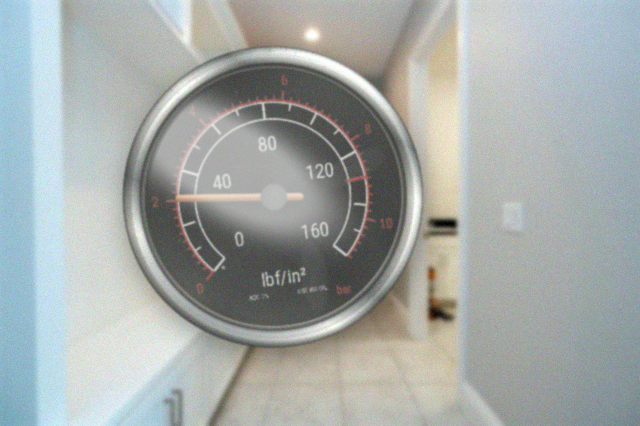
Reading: 30 (psi)
